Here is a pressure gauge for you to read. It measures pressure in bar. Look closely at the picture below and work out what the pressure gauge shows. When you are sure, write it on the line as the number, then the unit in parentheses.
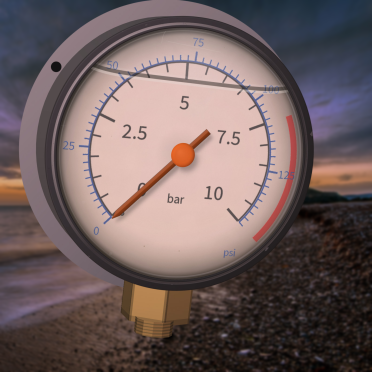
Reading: 0 (bar)
